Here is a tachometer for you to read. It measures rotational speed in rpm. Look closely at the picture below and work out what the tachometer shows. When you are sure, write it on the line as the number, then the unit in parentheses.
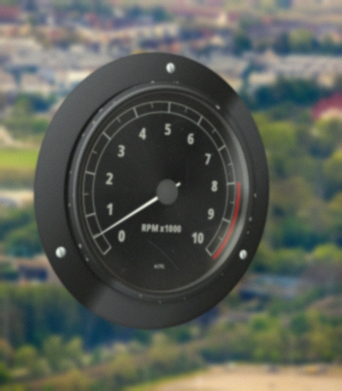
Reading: 500 (rpm)
